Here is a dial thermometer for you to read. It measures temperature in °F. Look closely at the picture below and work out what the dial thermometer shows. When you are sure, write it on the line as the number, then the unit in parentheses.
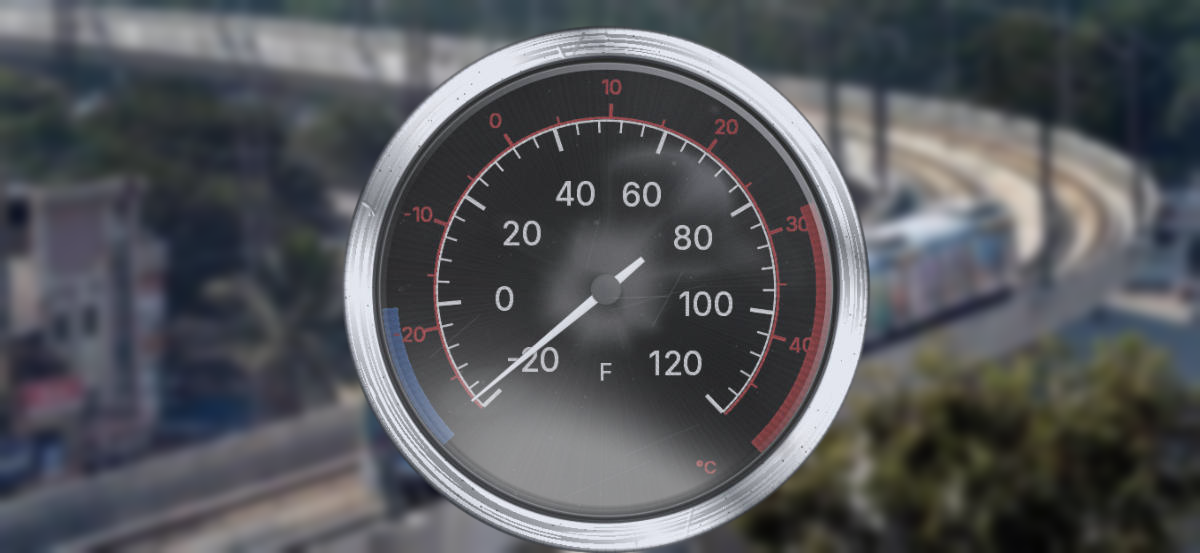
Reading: -18 (°F)
